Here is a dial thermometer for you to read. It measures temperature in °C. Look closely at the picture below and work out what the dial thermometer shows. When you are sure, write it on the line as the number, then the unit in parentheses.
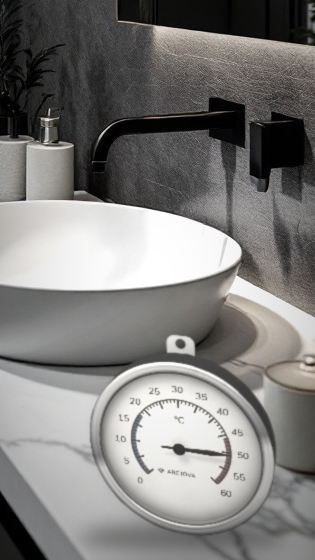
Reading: 50 (°C)
